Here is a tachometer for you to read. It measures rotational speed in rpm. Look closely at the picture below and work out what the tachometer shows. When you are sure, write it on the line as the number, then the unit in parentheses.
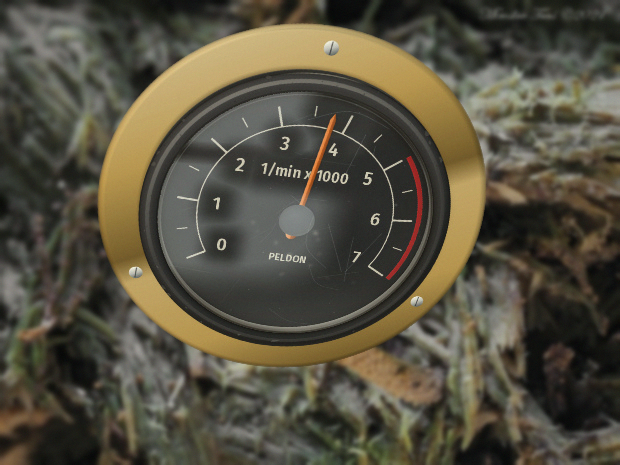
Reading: 3750 (rpm)
